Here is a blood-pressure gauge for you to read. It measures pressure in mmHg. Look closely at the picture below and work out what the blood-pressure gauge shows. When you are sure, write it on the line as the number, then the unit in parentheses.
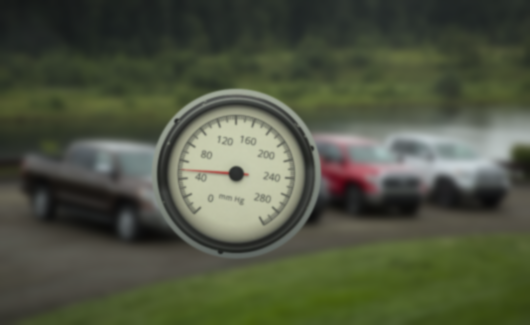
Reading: 50 (mmHg)
